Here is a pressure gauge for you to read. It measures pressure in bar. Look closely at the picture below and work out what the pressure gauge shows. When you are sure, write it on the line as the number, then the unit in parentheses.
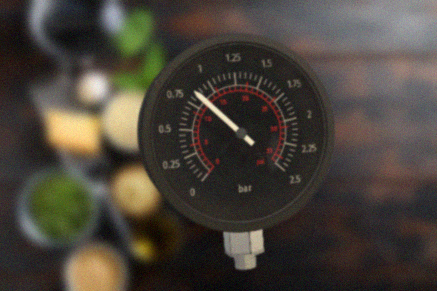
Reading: 0.85 (bar)
